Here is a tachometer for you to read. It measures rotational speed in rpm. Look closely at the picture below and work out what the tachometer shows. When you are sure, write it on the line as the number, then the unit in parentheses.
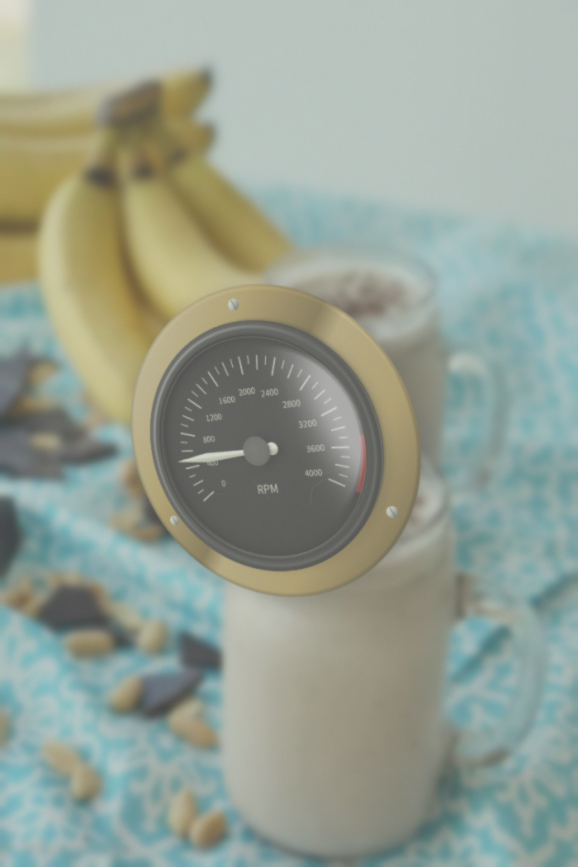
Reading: 500 (rpm)
